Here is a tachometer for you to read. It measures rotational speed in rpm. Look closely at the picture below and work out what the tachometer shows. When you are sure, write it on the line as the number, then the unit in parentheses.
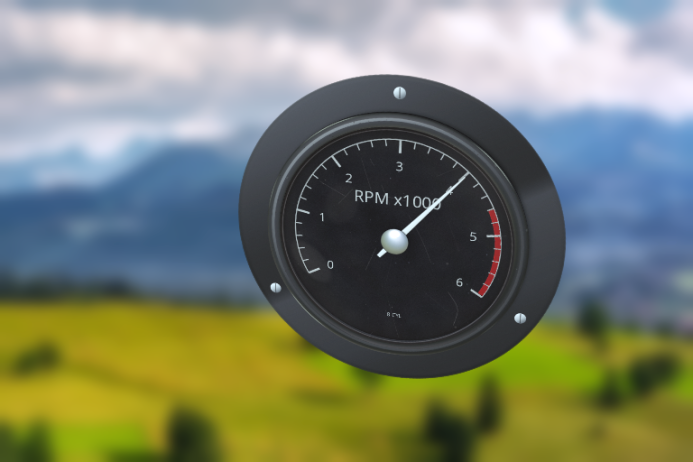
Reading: 4000 (rpm)
